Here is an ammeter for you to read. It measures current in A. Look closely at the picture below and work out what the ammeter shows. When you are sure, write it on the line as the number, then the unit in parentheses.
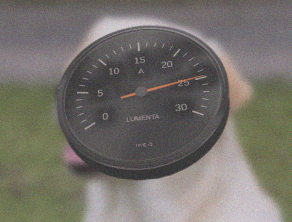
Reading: 25 (A)
